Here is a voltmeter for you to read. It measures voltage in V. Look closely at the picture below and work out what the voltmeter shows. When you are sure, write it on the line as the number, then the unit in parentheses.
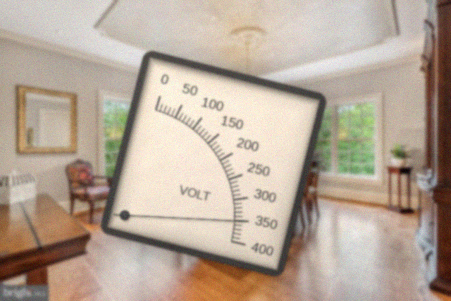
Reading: 350 (V)
